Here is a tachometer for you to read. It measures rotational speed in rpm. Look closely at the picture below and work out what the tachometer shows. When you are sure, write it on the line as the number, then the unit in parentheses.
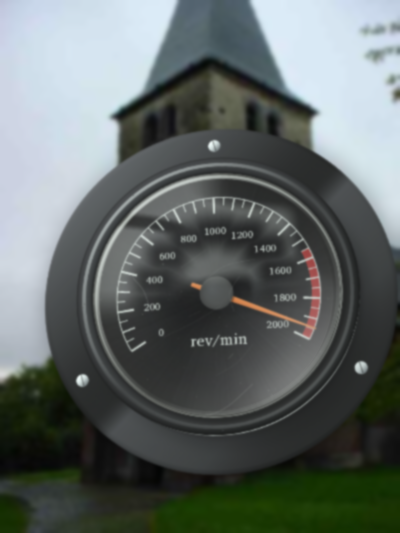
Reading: 1950 (rpm)
